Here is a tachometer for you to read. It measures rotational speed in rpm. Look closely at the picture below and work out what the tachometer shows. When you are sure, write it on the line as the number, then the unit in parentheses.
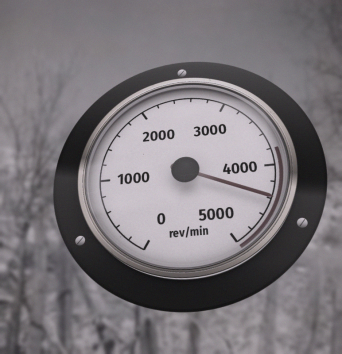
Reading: 4400 (rpm)
